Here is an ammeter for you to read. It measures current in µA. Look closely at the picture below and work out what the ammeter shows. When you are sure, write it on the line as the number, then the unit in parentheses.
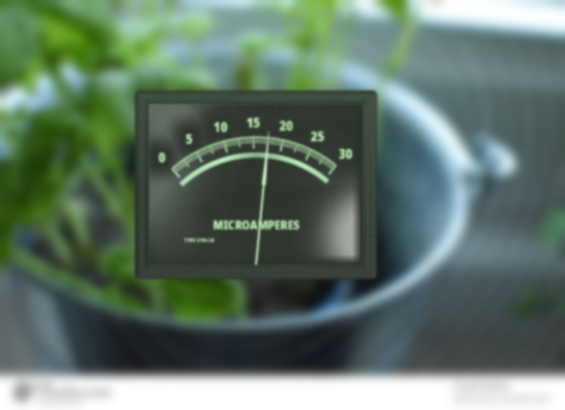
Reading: 17.5 (µA)
